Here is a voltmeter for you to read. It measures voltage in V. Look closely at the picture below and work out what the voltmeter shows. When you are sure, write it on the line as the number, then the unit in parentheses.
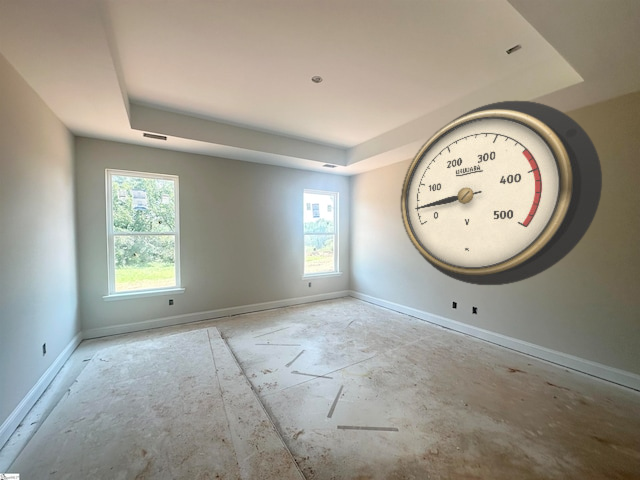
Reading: 40 (V)
